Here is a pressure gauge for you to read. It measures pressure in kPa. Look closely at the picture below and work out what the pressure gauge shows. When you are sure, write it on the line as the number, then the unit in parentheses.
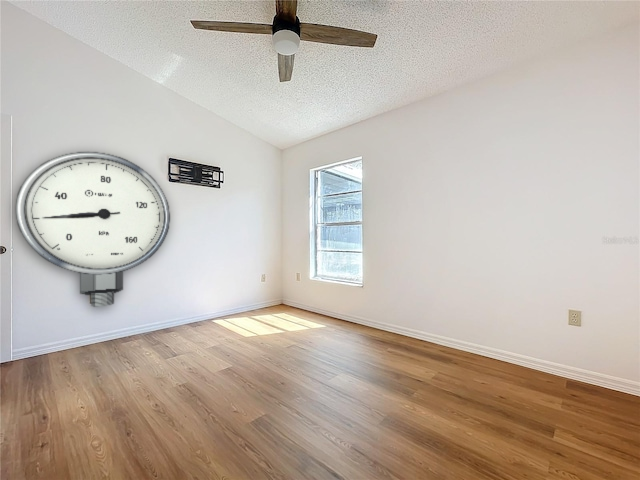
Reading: 20 (kPa)
